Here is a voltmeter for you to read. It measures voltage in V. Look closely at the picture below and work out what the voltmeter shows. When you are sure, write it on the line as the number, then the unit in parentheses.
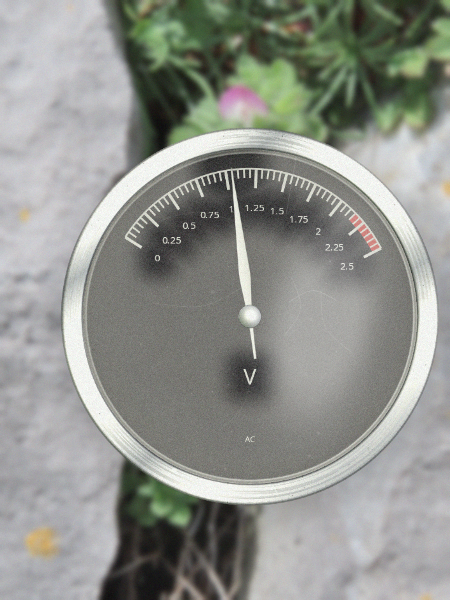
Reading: 1.05 (V)
